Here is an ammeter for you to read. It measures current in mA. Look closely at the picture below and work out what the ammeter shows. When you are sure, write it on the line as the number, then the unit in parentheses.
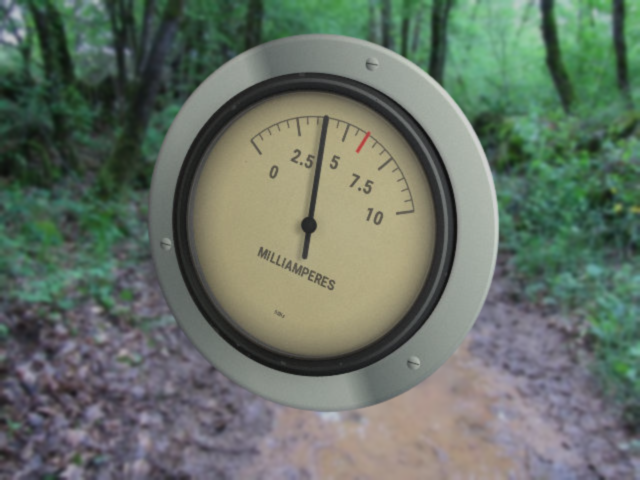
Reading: 4 (mA)
